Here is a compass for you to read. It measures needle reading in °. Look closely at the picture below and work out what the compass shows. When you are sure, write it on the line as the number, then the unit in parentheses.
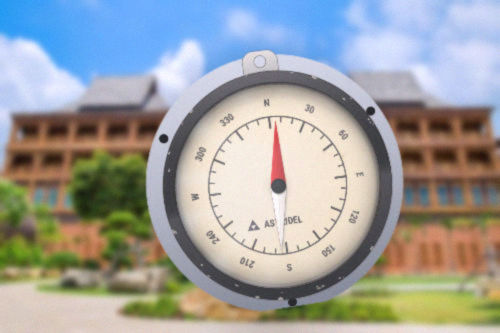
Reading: 5 (°)
